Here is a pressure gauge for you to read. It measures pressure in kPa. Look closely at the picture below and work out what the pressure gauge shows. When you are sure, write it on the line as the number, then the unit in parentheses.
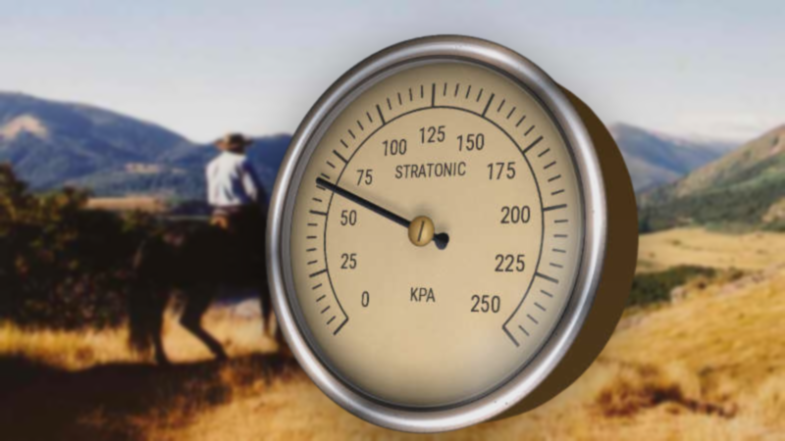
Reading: 62.5 (kPa)
